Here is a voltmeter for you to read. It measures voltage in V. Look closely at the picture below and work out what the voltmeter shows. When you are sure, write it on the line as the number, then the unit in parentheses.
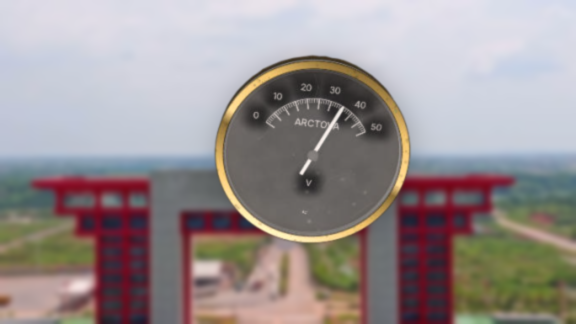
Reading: 35 (V)
